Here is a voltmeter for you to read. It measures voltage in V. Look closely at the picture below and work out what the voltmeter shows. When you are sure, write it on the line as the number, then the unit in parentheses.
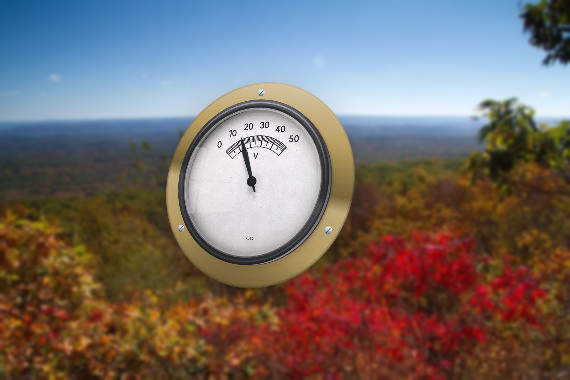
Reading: 15 (V)
